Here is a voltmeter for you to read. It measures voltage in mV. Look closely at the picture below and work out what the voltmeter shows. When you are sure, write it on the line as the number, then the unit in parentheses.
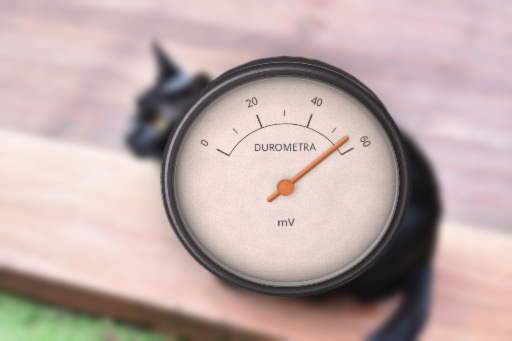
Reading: 55 (mV)
